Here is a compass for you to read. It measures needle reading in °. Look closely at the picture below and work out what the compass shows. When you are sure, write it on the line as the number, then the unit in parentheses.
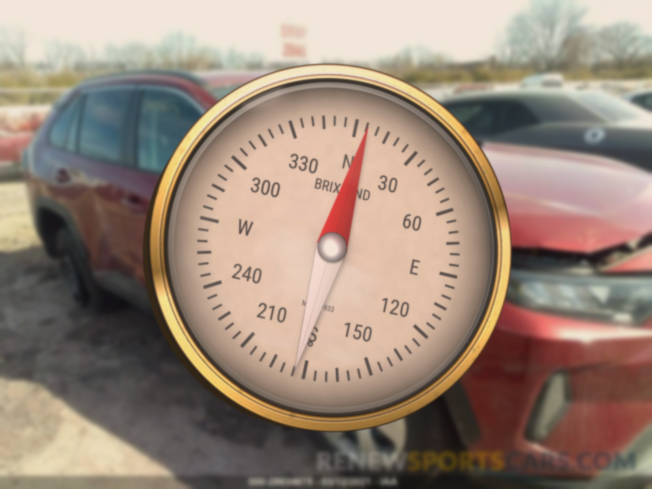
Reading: 5 (°)
